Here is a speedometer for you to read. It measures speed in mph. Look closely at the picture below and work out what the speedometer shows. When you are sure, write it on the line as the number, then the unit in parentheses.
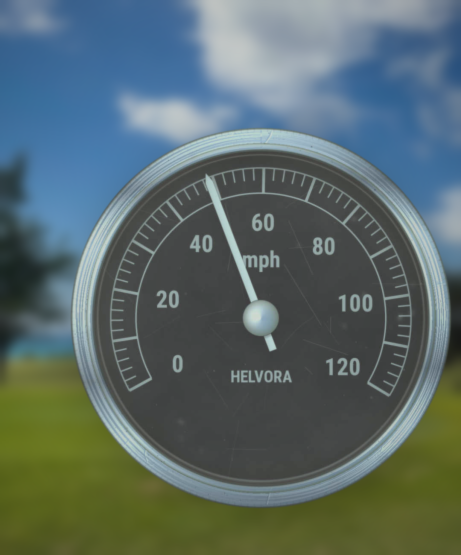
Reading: 49 (mph)
